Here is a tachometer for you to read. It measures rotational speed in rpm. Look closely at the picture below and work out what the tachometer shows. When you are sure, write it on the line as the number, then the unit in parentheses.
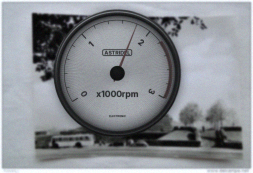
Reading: 1800 (rpm)
